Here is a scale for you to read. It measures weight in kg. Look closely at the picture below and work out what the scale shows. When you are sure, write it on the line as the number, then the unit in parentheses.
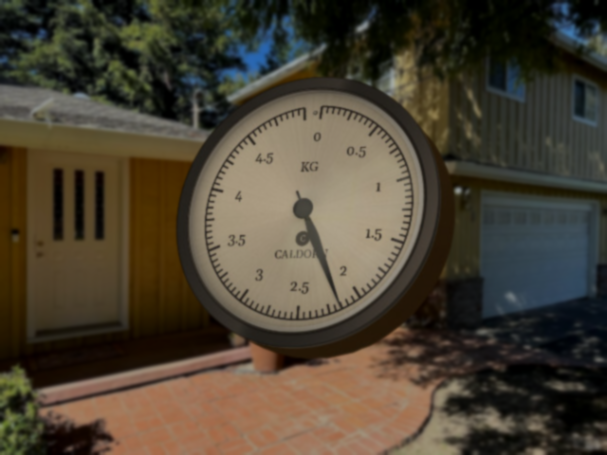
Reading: 2.15 (kg)
